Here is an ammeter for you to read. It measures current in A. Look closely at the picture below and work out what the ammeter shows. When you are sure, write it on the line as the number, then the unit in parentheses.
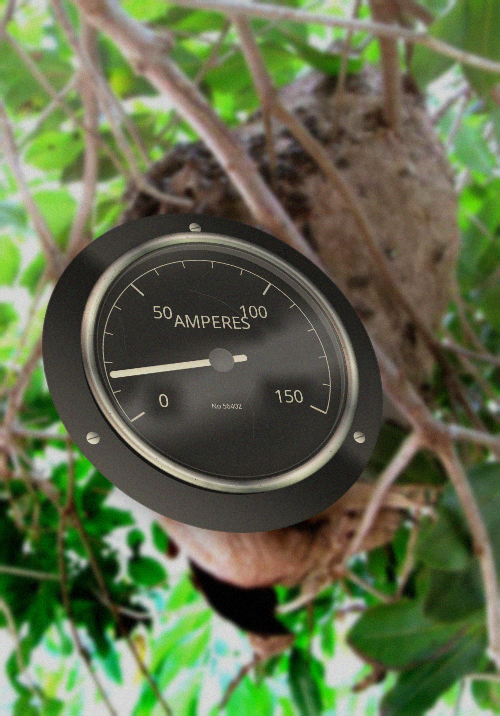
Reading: 15 (A)
